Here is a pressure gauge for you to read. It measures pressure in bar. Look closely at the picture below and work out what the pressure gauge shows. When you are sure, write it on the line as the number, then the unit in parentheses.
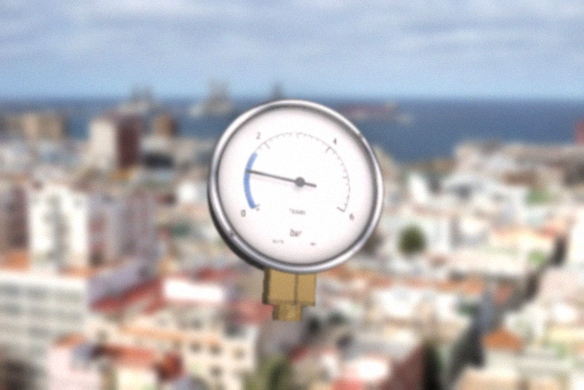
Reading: 1 (bar)
